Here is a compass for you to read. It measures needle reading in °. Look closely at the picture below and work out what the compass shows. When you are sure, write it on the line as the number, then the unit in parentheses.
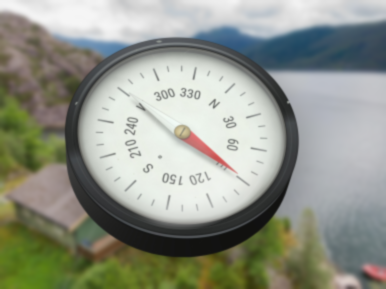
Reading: 90 (°)
